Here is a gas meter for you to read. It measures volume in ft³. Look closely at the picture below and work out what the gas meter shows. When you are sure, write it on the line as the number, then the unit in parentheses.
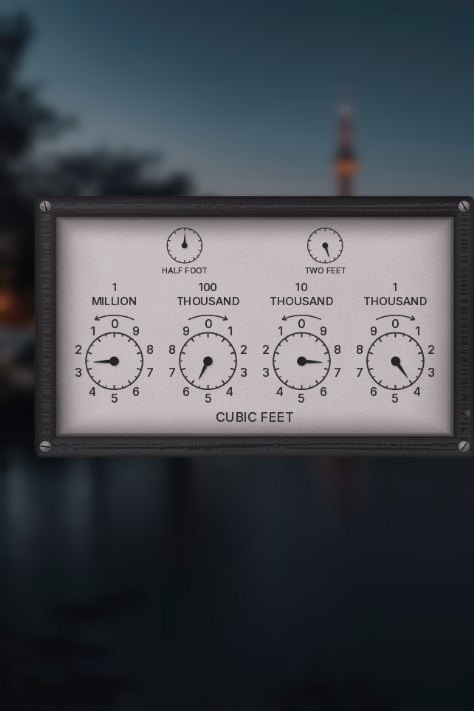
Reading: 257400 (ft³)
